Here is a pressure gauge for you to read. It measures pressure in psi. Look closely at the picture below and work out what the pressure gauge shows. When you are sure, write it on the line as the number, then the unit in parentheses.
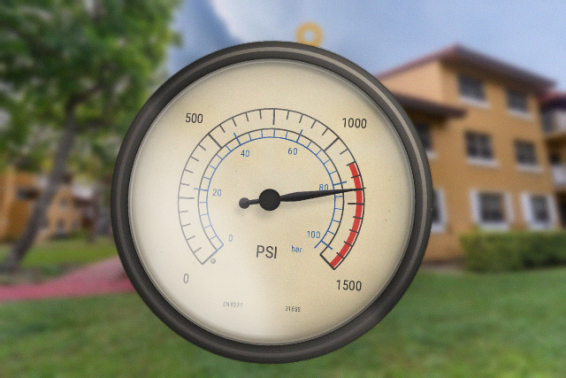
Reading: 1200 (psi)
